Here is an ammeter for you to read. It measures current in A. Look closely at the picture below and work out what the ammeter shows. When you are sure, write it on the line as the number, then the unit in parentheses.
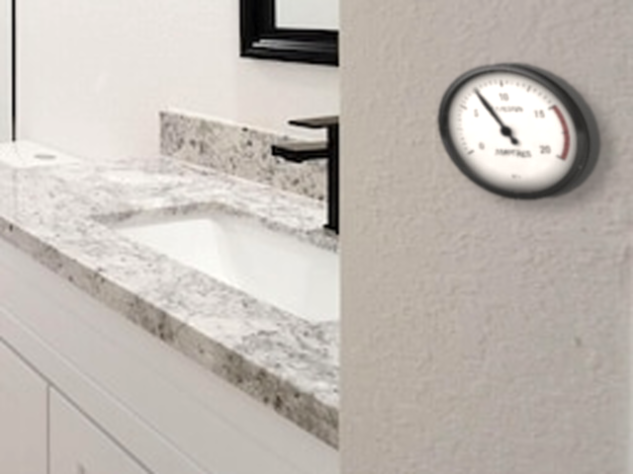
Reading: 7.5 (A)
